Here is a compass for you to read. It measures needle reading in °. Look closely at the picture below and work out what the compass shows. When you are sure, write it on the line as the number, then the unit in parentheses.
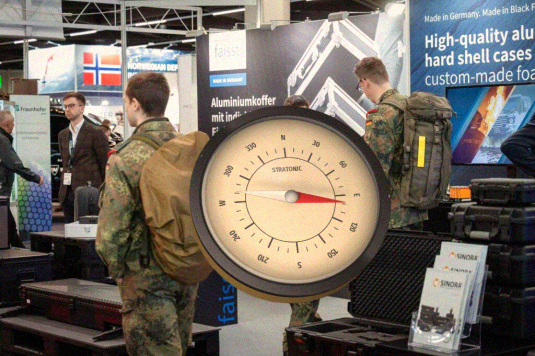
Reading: 100 (°)
